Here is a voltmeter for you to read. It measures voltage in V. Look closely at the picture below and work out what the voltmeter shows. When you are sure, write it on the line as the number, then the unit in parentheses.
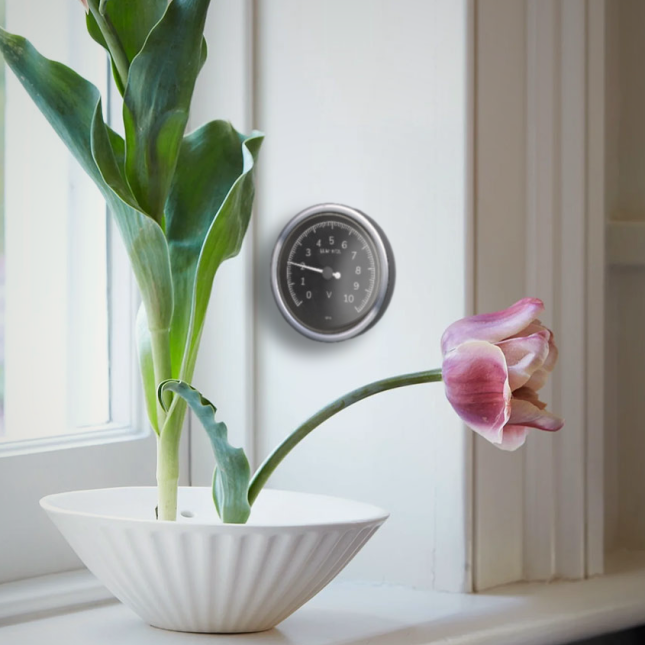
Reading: 2 (V)
